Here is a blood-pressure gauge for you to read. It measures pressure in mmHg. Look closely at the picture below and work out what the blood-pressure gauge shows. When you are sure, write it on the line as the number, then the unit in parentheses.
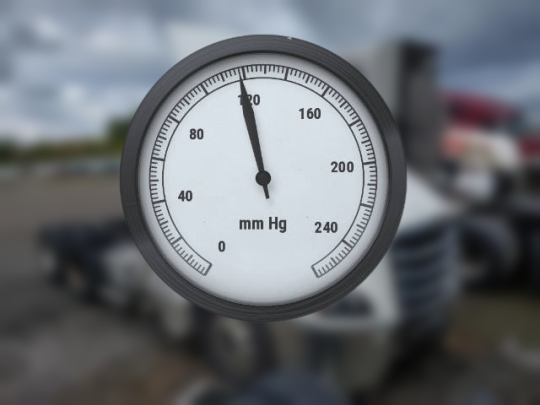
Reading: 118 (mmHg)
